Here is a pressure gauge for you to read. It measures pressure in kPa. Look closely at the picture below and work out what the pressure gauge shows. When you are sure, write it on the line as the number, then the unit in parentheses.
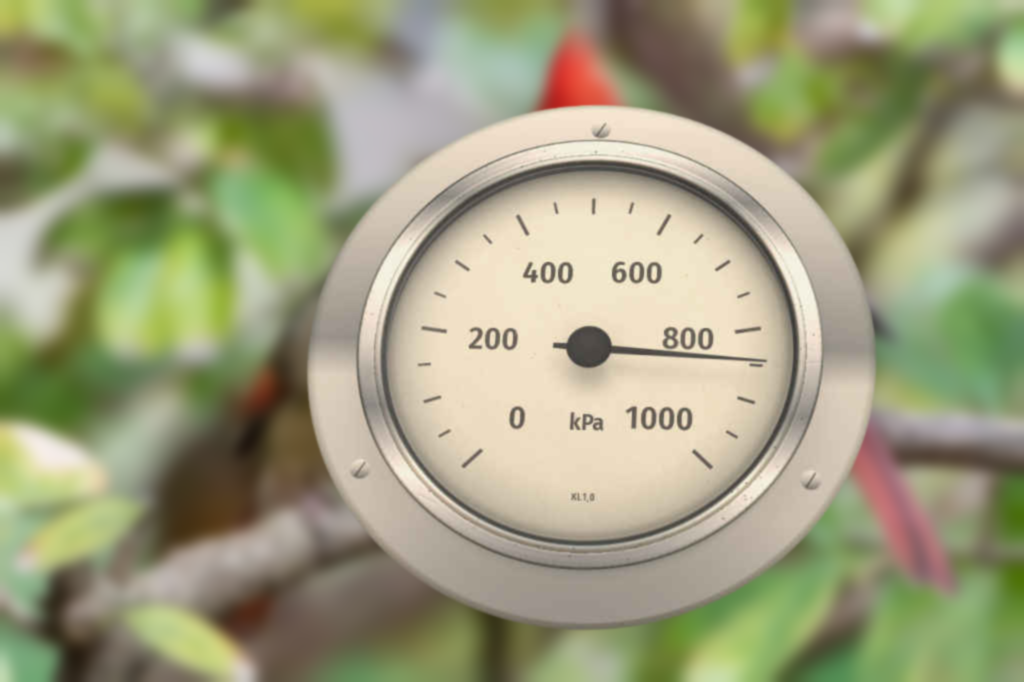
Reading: 850 (kPa)
